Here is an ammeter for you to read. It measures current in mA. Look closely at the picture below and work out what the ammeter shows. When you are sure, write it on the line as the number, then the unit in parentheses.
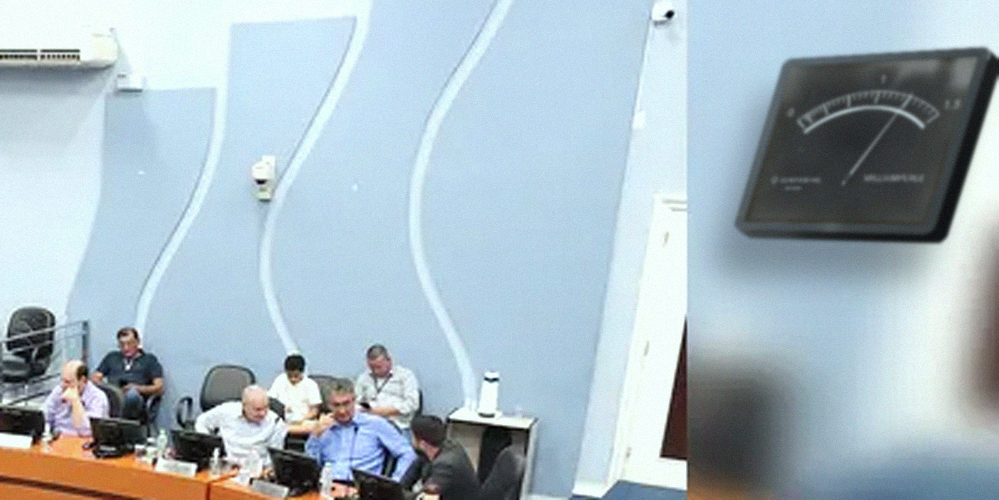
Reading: 1.25 (mA)
